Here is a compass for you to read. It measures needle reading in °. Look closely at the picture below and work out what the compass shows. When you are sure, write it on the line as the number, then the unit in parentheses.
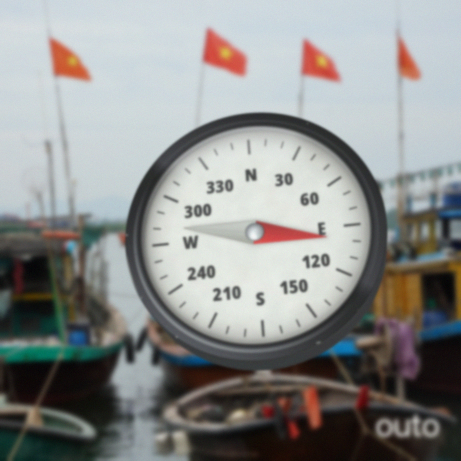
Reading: 100 (°)
